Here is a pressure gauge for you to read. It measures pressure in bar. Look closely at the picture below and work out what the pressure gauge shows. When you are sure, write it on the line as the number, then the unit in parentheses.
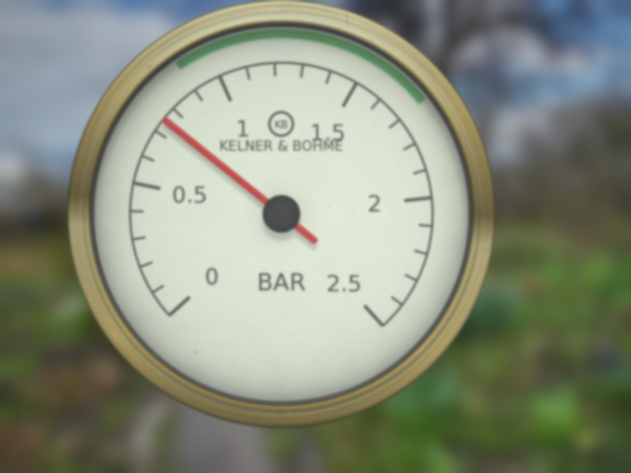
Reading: 0.75 (bar)
